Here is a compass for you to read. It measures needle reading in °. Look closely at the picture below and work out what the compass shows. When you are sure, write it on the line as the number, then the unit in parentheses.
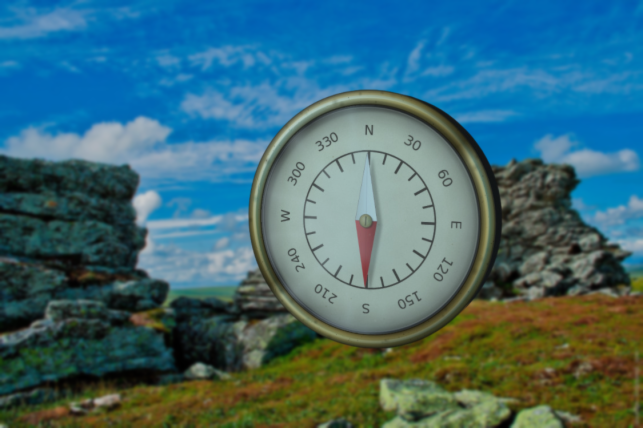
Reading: 180 (°)
